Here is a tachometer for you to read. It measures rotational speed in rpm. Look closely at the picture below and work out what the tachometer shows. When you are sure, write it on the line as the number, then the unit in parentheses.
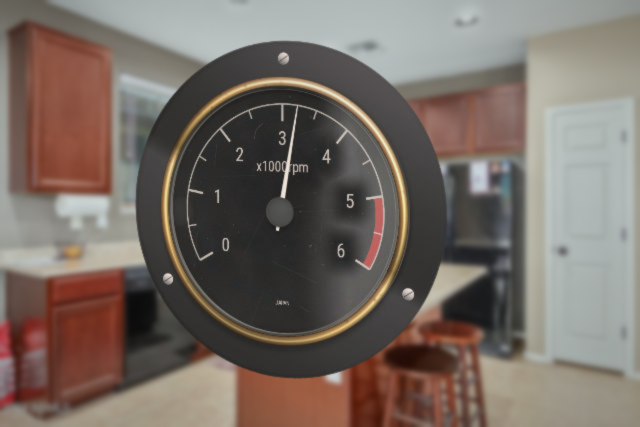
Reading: 3250 (rpm)
